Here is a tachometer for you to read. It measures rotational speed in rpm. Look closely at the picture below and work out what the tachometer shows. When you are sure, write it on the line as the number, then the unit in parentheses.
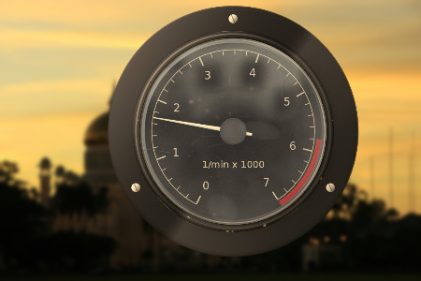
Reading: 1700 (rpm)
